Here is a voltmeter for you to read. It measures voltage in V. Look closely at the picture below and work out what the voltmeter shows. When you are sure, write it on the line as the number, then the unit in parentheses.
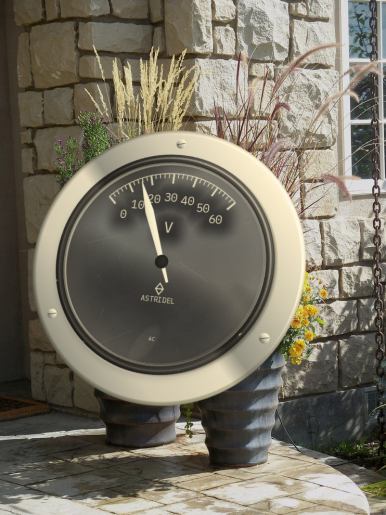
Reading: 16 (V)
